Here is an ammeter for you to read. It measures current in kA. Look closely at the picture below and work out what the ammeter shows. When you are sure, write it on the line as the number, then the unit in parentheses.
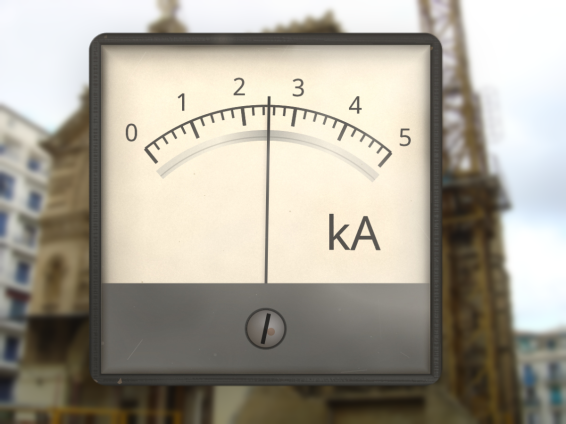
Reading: 2.5 (kA)
